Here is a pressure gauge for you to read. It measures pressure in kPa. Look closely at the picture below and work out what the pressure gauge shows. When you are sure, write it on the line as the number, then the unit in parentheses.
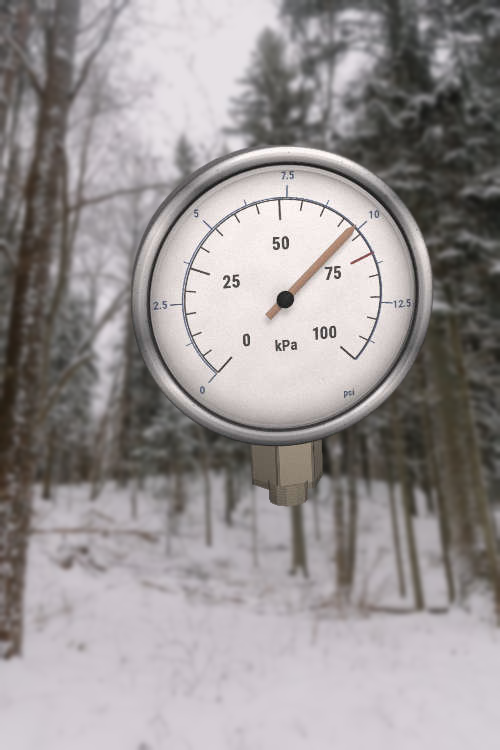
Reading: 67.5 (kPa)
